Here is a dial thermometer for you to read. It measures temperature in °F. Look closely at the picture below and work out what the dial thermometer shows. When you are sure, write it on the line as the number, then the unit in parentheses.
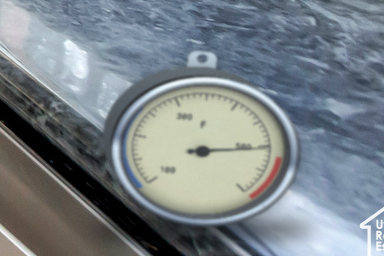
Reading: 500 (°F)
